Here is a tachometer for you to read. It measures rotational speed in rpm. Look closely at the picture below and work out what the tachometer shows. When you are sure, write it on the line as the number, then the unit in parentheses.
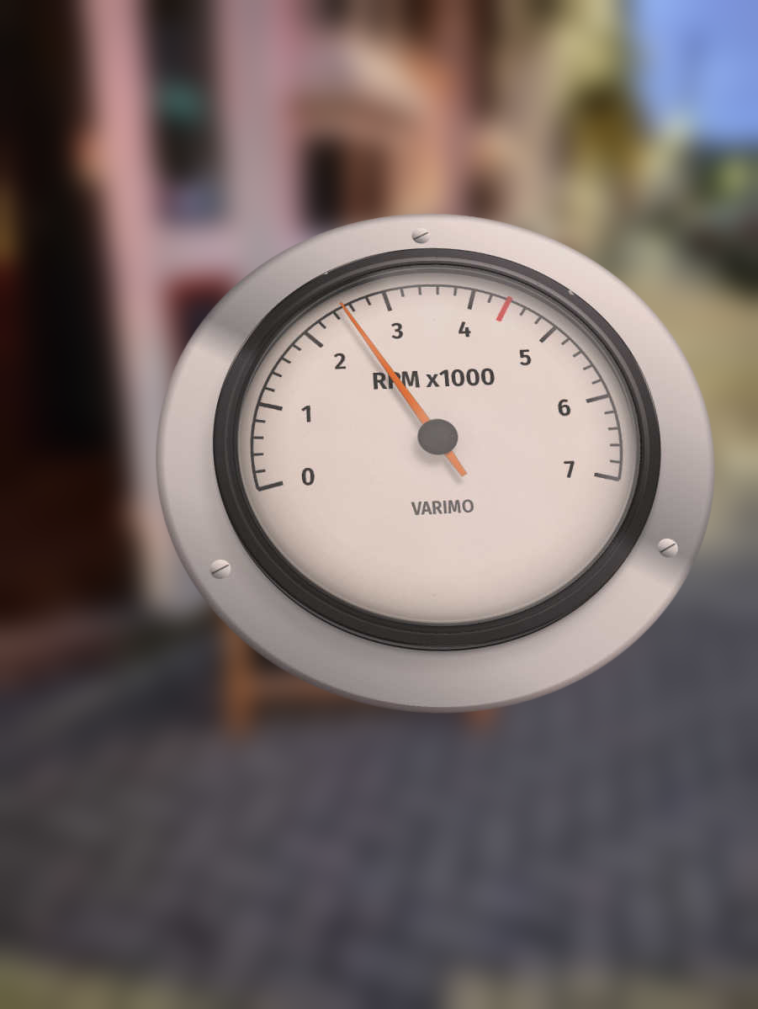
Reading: 2500 (rpm)
